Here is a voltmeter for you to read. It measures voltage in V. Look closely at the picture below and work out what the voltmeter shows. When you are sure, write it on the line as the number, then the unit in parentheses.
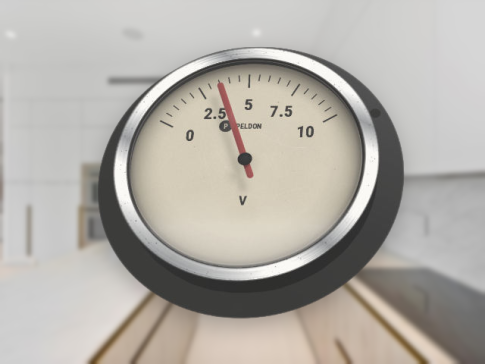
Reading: 3.5 (V)
